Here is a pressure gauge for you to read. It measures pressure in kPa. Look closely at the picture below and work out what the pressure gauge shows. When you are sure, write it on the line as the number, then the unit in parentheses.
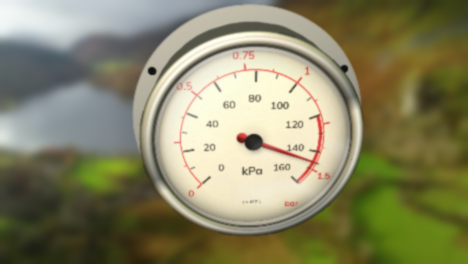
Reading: 145 (kPa)
